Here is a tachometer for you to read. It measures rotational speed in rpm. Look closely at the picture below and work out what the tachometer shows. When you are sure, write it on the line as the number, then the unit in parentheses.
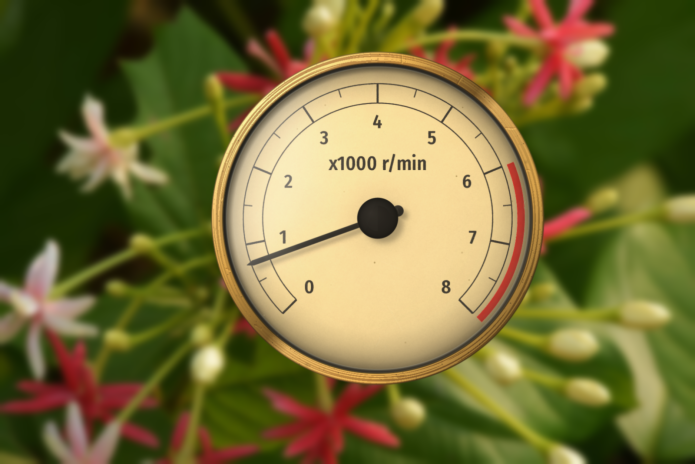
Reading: 750 (rpm)
